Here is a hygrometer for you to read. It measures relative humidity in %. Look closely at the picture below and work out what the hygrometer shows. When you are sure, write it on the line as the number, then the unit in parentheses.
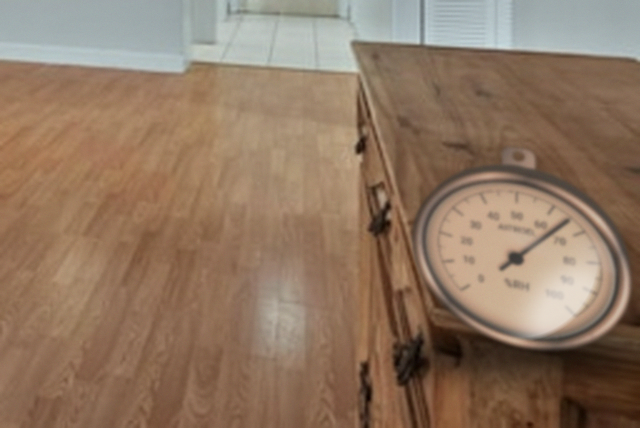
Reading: 65 (%)
